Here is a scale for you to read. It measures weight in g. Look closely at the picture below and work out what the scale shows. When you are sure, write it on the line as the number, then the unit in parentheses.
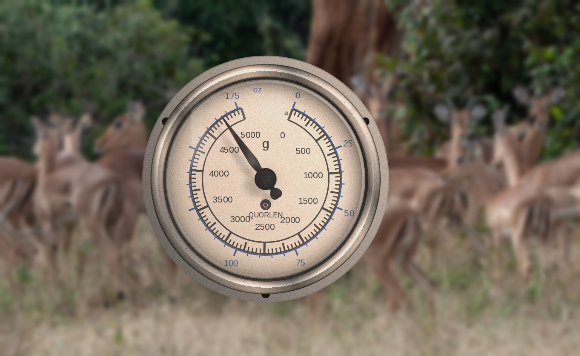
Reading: 4750 (g)
